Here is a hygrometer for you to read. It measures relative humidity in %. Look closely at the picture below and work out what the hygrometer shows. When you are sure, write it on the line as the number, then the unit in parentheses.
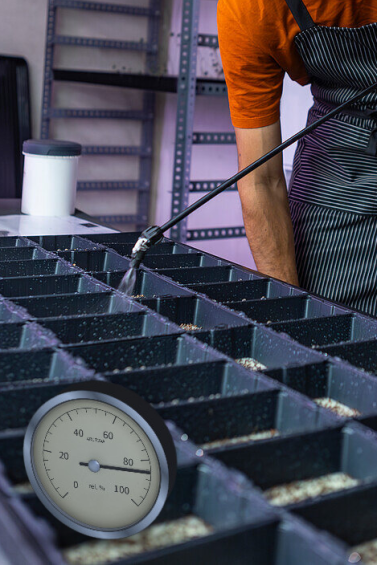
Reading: 84 (%)
